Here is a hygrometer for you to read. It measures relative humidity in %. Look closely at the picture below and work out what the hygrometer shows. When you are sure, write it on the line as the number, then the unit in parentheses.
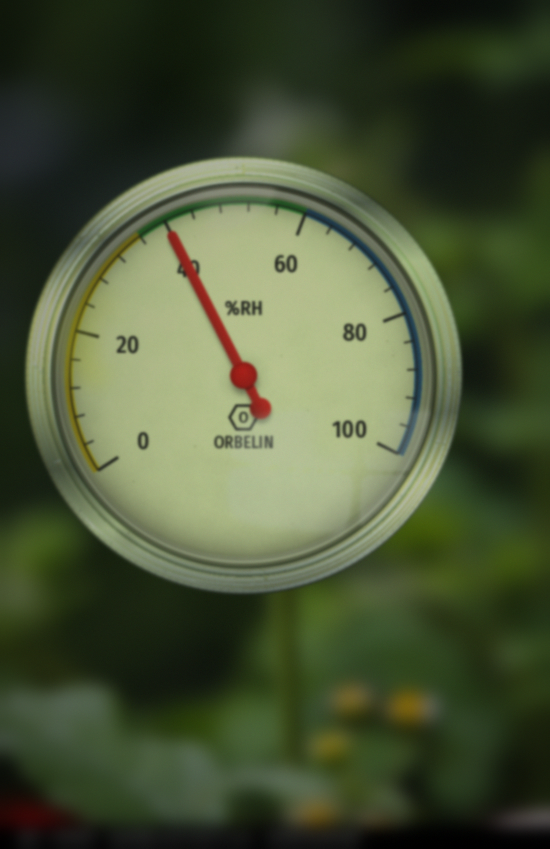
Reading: 40 (%)
